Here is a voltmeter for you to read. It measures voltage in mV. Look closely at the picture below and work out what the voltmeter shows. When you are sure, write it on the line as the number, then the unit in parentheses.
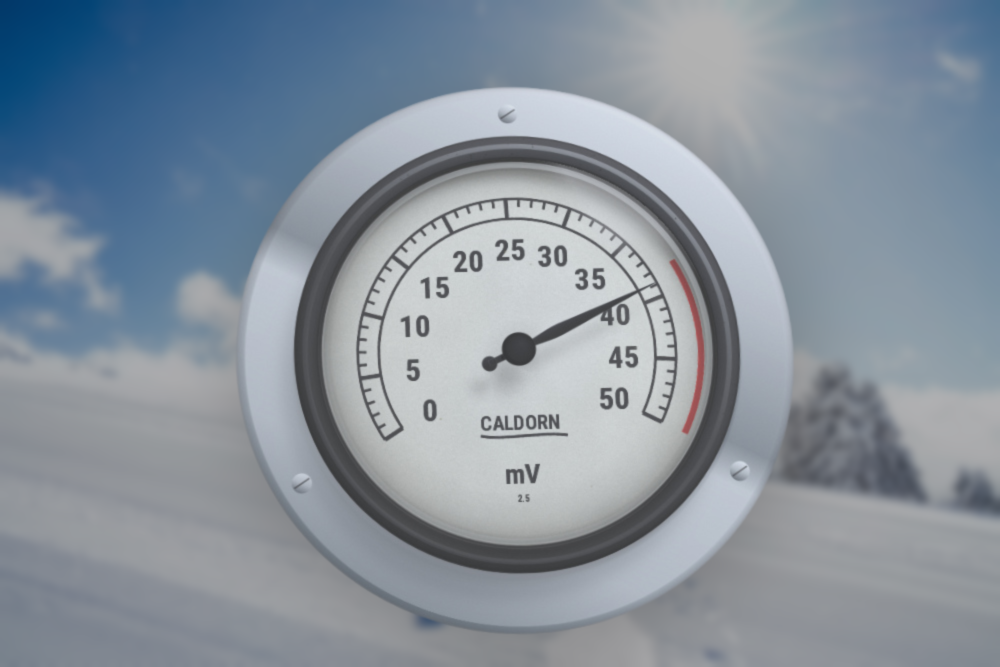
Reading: 39 (mV)
